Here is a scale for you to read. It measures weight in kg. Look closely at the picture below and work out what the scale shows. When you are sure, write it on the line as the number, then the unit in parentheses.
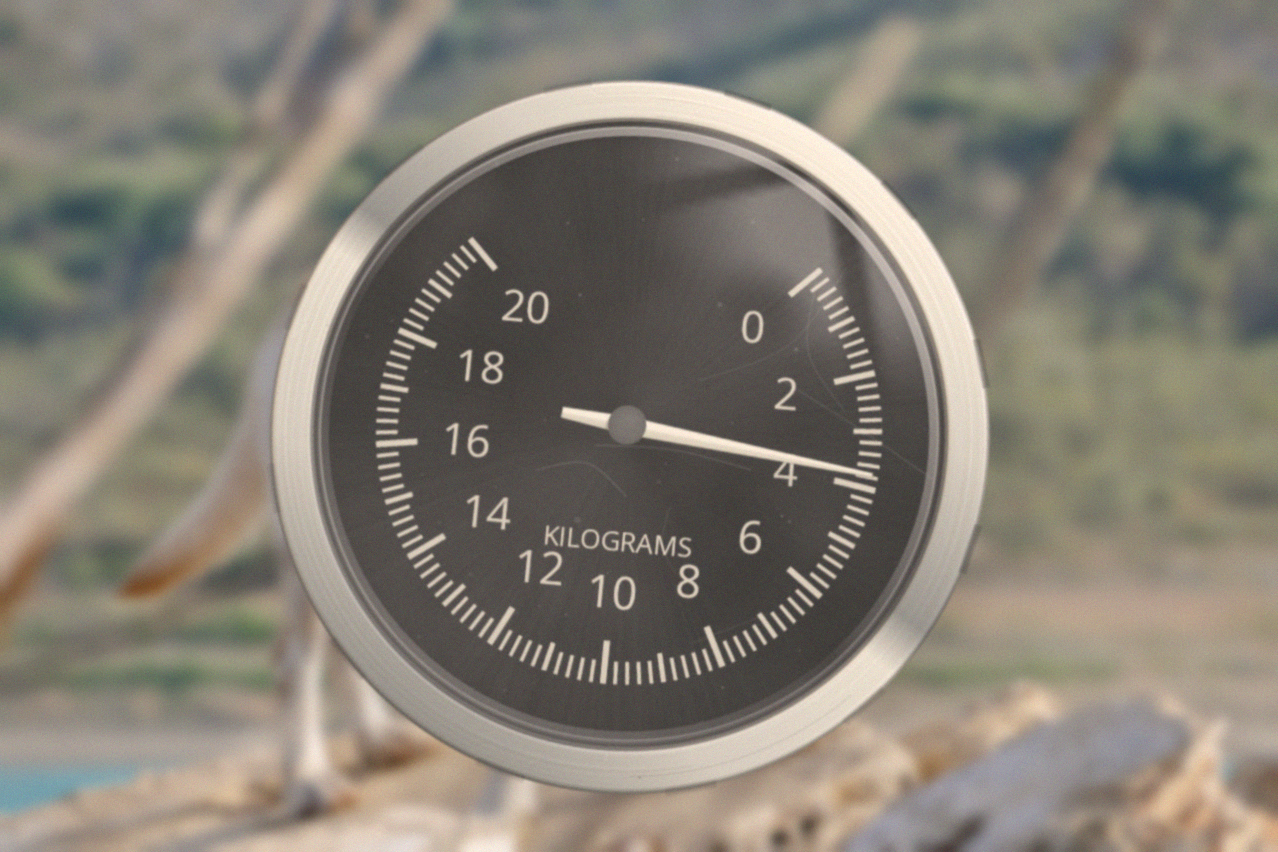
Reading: 3.8 (kg)
